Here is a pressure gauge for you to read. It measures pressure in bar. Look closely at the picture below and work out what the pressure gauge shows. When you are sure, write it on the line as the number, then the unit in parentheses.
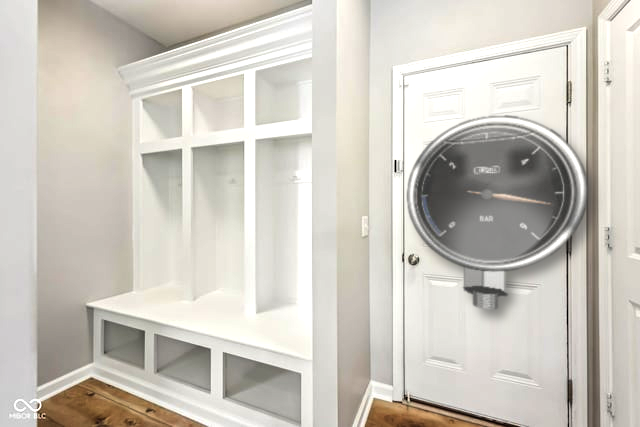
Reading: 5.25 (bar)
